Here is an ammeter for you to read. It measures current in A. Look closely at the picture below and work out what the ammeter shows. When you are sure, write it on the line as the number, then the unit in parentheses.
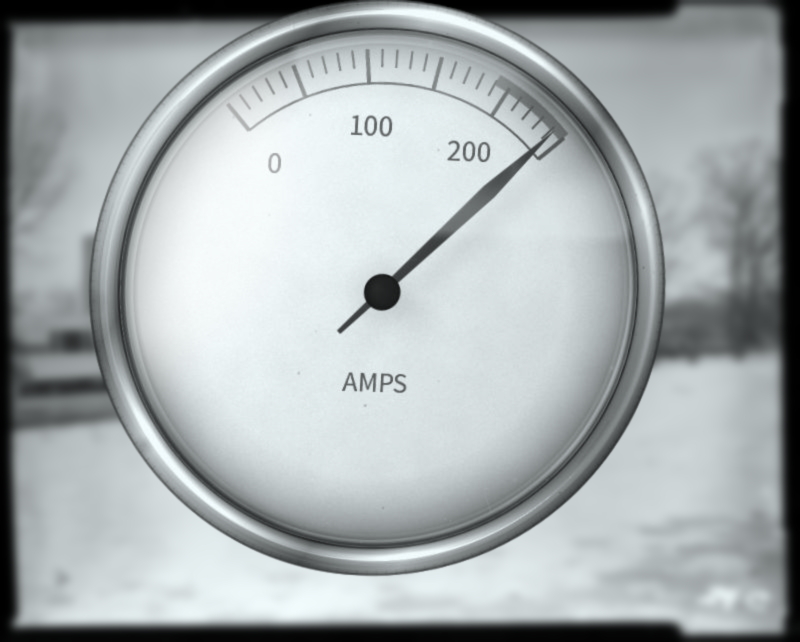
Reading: 240 (A)
